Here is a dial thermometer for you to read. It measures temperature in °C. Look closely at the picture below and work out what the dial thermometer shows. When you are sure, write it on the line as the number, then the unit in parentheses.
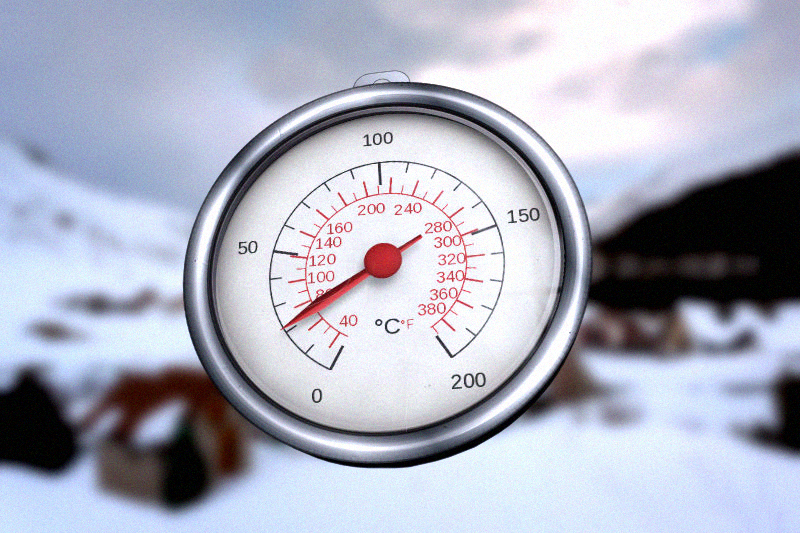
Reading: 20 (°C)
